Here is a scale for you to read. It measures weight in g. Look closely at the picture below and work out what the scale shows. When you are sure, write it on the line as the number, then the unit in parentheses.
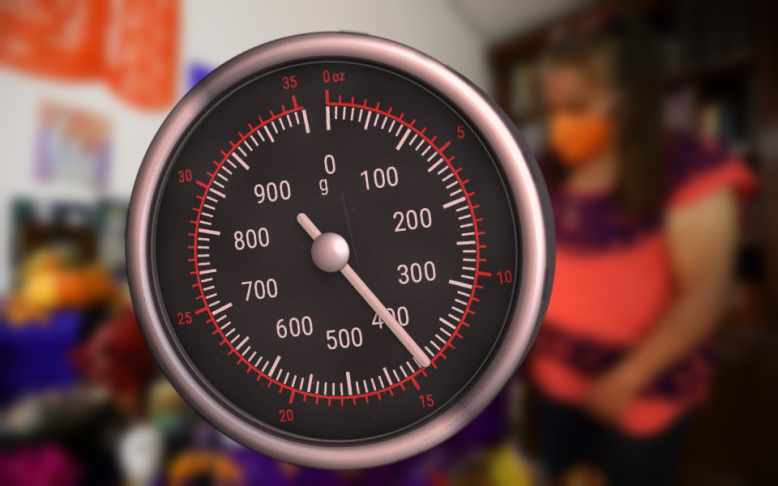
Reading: 400 (g)
